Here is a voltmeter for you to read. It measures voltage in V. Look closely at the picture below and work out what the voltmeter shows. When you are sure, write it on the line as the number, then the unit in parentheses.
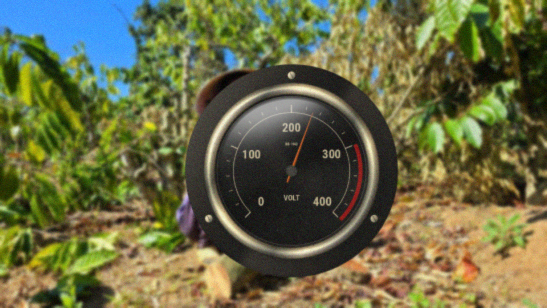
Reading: 230 (V)
